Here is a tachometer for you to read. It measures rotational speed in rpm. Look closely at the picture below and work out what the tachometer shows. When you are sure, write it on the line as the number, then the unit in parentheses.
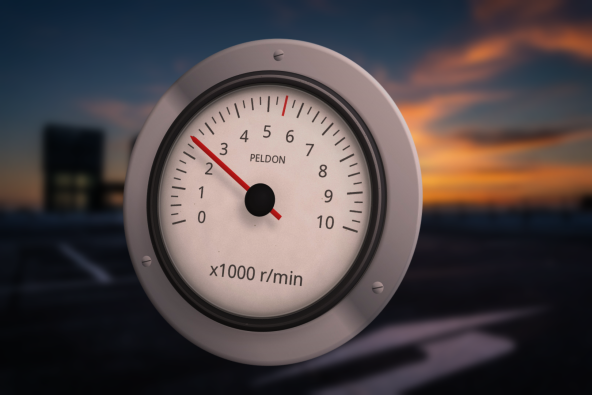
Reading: 2500 (rpm)
